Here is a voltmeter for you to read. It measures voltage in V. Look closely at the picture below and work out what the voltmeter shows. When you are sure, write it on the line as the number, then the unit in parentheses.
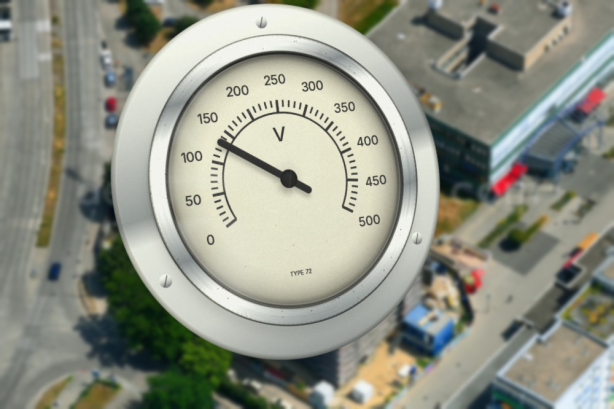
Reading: 130 (V)
